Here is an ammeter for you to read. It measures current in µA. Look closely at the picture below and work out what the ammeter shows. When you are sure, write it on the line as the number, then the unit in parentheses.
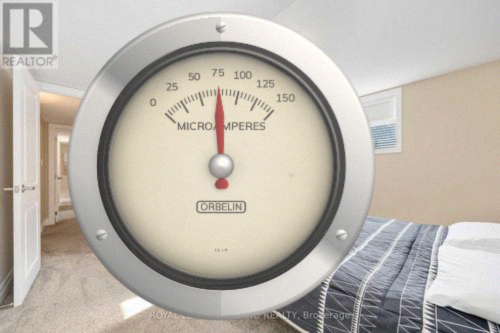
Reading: 75 (µA)
